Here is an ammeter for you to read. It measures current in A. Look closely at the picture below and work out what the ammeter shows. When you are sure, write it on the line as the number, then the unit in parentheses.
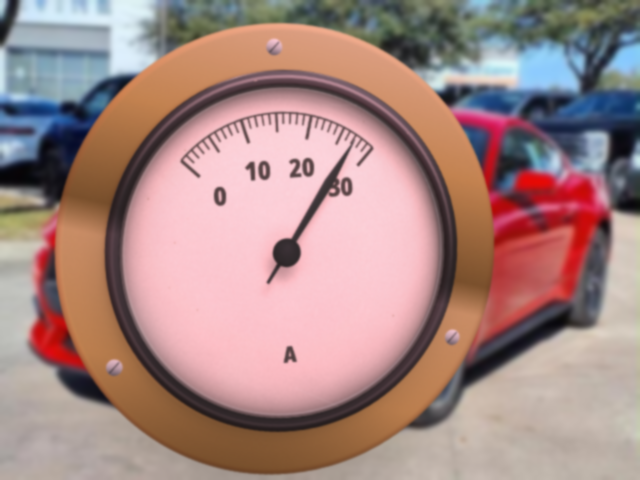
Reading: 27 (A)
